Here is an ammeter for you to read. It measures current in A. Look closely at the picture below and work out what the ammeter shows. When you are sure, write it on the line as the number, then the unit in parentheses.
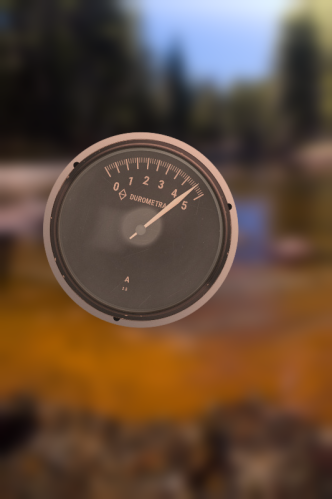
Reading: 4.5 (A)
